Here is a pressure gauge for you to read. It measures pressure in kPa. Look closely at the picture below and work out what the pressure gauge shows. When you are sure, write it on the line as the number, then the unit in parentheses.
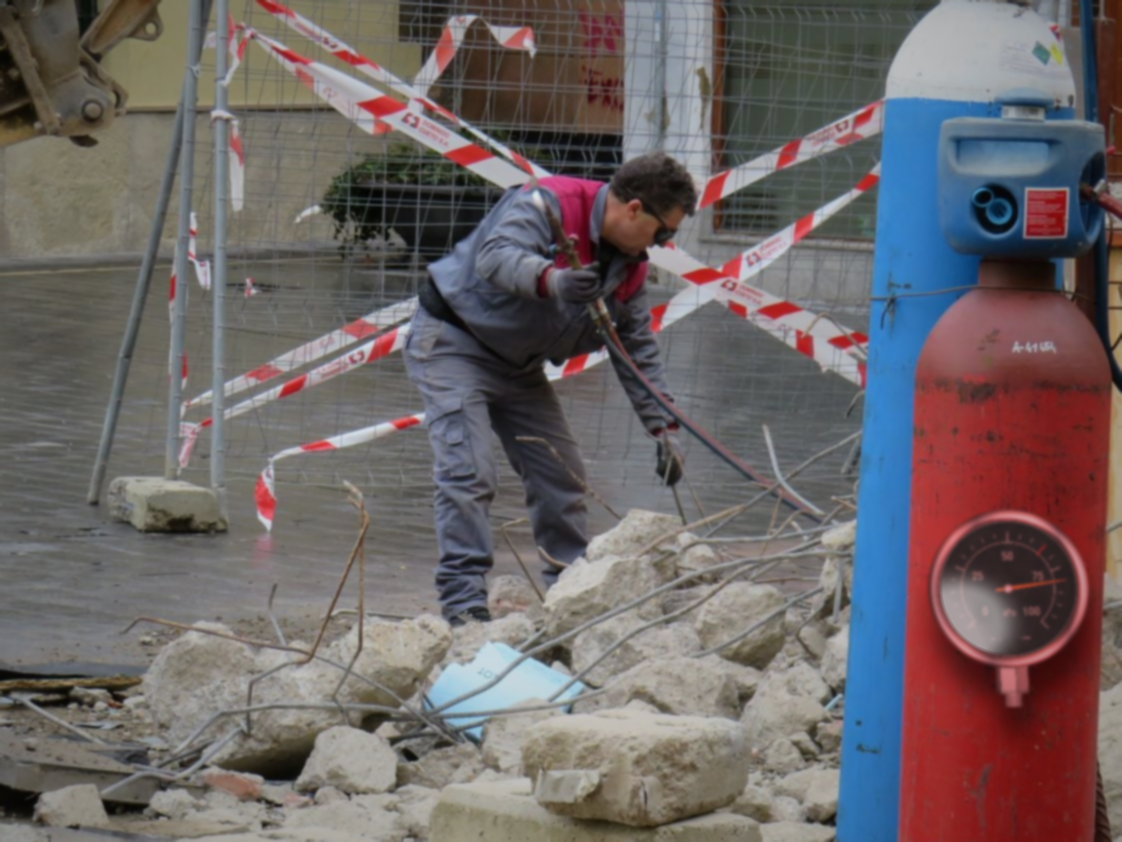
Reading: 80 (kPa)
